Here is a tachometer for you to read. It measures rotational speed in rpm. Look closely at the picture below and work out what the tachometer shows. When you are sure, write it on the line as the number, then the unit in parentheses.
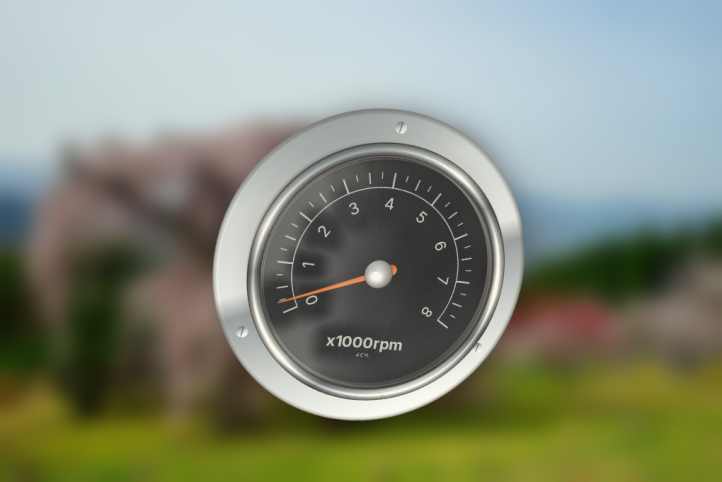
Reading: 250 (rpm)
